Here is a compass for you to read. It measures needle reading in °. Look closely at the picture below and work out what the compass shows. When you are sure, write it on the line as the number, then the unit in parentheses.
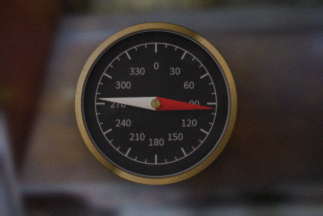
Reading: 95 (°)
